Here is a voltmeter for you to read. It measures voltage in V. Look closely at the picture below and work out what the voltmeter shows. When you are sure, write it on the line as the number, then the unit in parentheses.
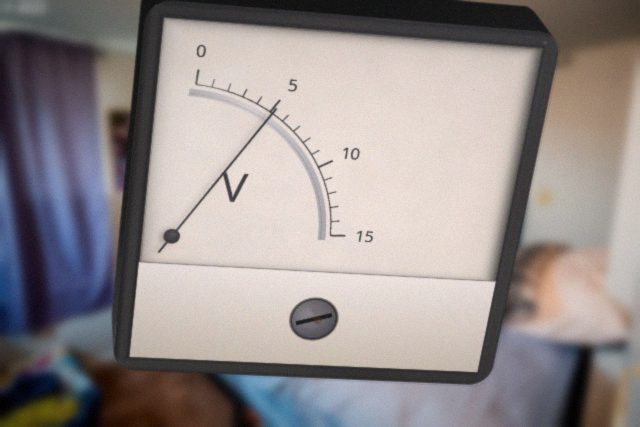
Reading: 5 (V)
